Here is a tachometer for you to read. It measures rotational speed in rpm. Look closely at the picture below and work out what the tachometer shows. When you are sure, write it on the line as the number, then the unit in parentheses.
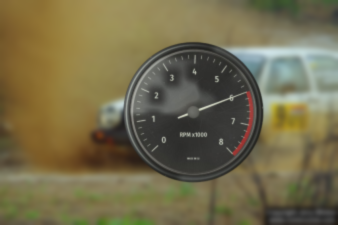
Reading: 6000 (rpm)
